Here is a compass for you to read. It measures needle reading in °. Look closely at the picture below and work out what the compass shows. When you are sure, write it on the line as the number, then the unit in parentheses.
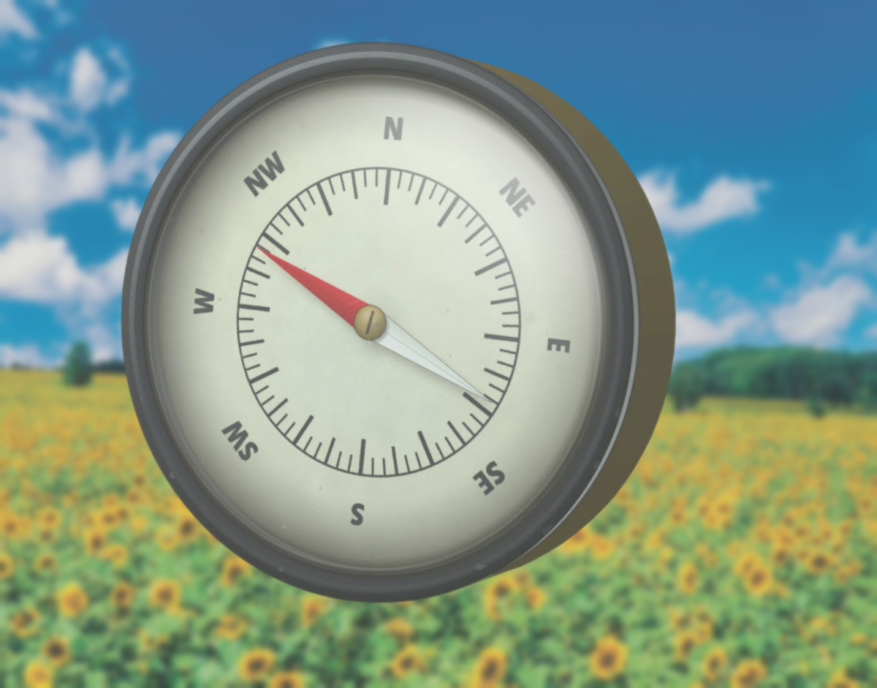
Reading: 295 (°)
